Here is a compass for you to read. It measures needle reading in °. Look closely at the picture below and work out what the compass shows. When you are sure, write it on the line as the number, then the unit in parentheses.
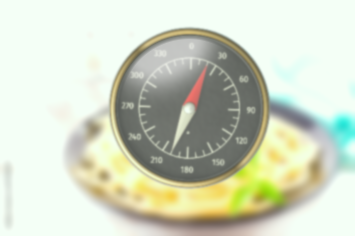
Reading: 20 (°)
